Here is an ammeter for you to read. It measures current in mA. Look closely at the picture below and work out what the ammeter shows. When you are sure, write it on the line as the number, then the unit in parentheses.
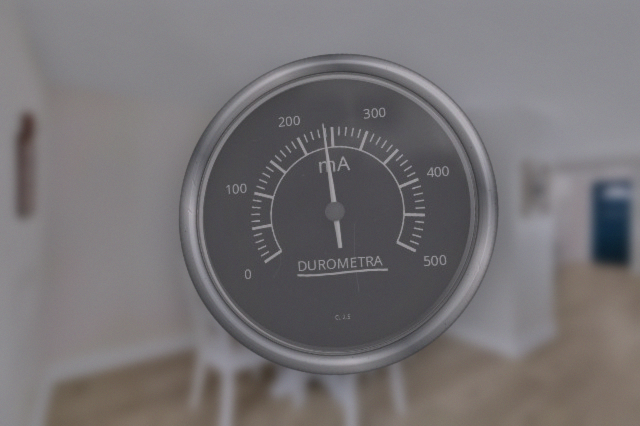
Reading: 240 (mA)
